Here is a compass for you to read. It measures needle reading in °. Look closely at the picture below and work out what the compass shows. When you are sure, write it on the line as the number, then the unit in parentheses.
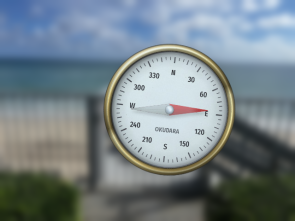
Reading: 85 (°)
